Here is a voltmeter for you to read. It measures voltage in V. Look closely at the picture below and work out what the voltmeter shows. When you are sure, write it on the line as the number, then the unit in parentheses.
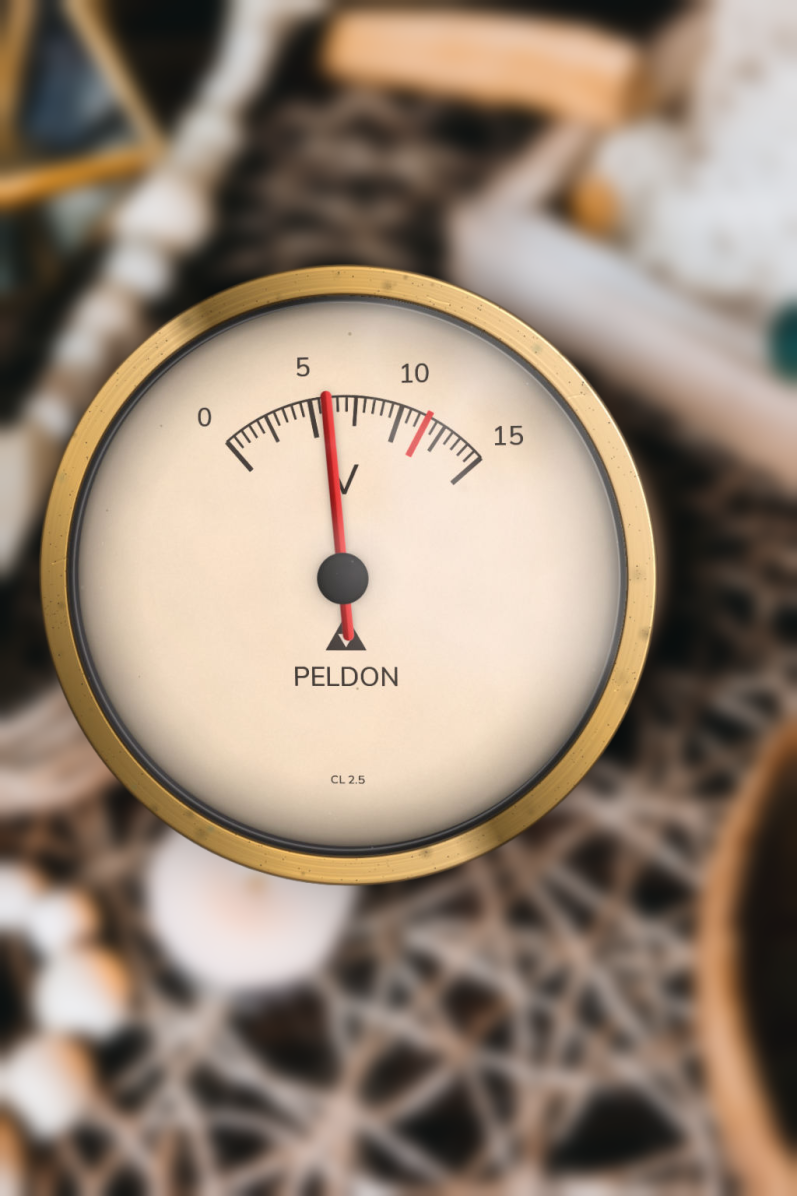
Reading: 6 (V)
